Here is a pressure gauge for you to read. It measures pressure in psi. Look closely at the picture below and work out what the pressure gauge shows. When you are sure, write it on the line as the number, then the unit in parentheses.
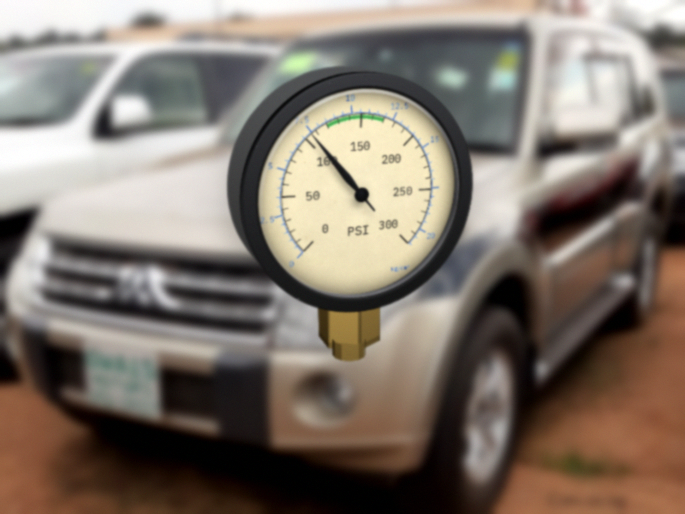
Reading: 105 (psi)
